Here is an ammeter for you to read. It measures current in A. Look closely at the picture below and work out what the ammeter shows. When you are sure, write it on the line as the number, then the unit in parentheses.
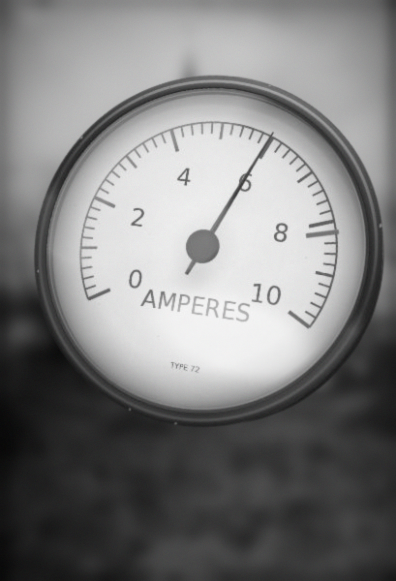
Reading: 6 (A)
